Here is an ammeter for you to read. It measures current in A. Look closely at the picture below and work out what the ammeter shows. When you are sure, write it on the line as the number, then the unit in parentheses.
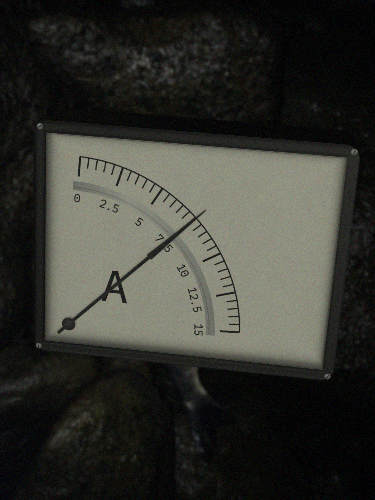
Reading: 7.5 (A)
